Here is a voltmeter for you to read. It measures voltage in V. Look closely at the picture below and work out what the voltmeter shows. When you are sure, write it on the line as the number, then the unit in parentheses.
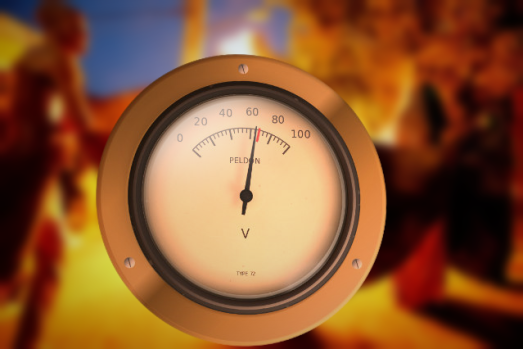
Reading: 64 (V)
